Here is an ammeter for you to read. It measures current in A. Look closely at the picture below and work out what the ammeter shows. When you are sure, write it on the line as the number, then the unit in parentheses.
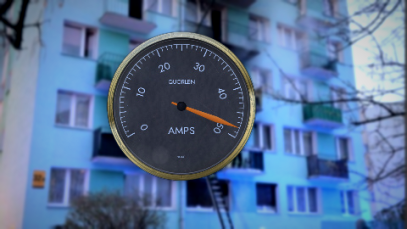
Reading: 48 (A)
